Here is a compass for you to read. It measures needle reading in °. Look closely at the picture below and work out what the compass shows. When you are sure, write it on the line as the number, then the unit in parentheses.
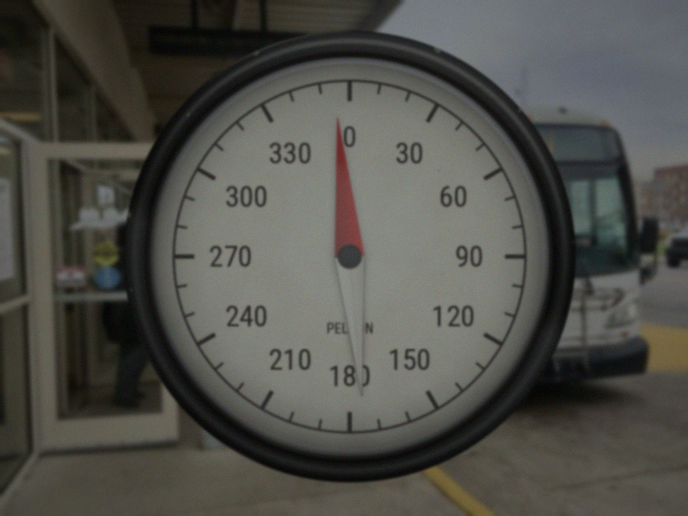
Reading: 355 (°)
